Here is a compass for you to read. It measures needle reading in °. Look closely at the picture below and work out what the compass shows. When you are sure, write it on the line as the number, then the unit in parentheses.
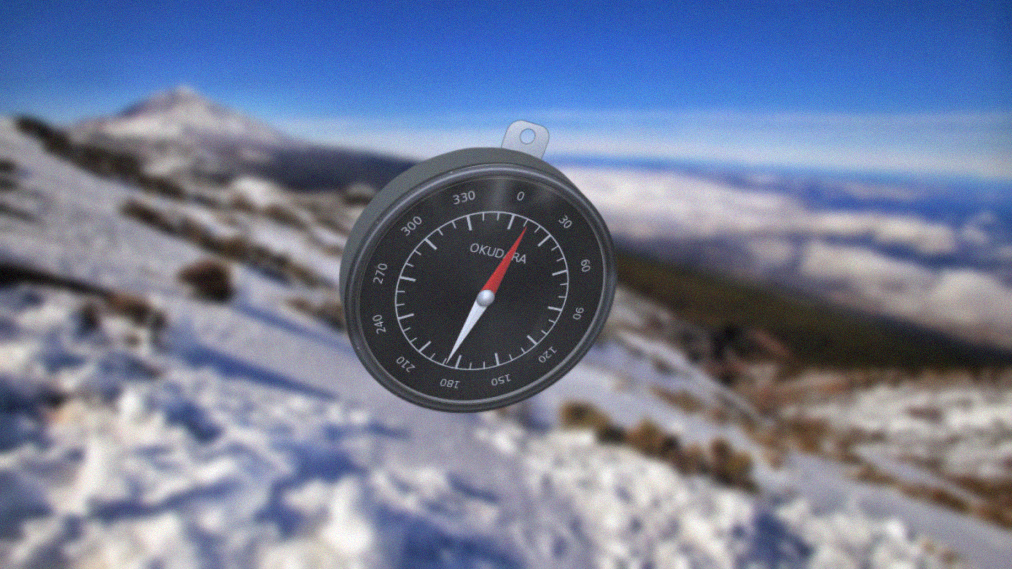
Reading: 10 (°)
